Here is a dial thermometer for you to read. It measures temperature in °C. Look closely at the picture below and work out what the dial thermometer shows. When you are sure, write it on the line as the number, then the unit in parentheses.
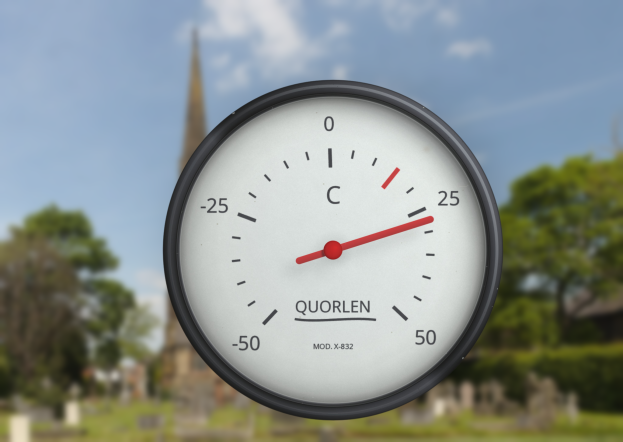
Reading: 27.5 (°C)
